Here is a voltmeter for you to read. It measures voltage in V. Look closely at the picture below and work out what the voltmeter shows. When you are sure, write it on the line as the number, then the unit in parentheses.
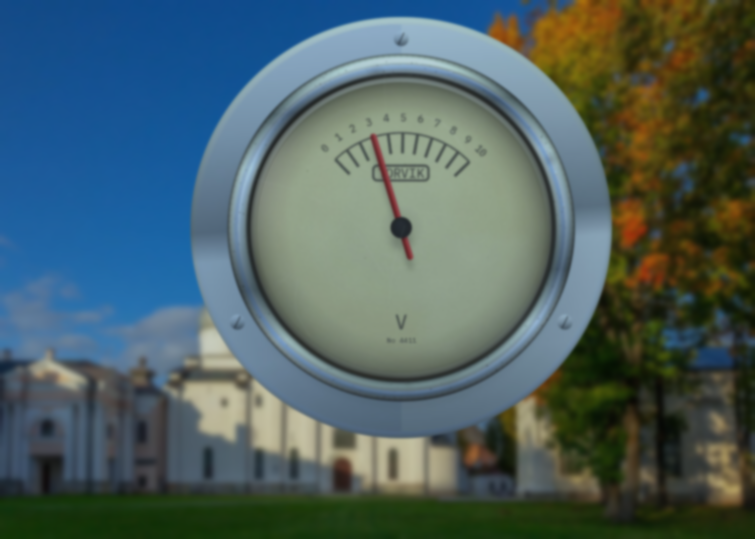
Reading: 3 (V)
